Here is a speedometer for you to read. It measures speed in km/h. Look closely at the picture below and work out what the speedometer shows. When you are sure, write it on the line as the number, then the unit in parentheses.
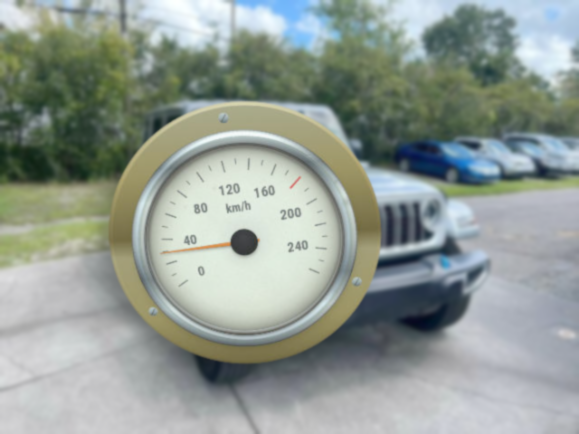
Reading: 30 (km/h)
